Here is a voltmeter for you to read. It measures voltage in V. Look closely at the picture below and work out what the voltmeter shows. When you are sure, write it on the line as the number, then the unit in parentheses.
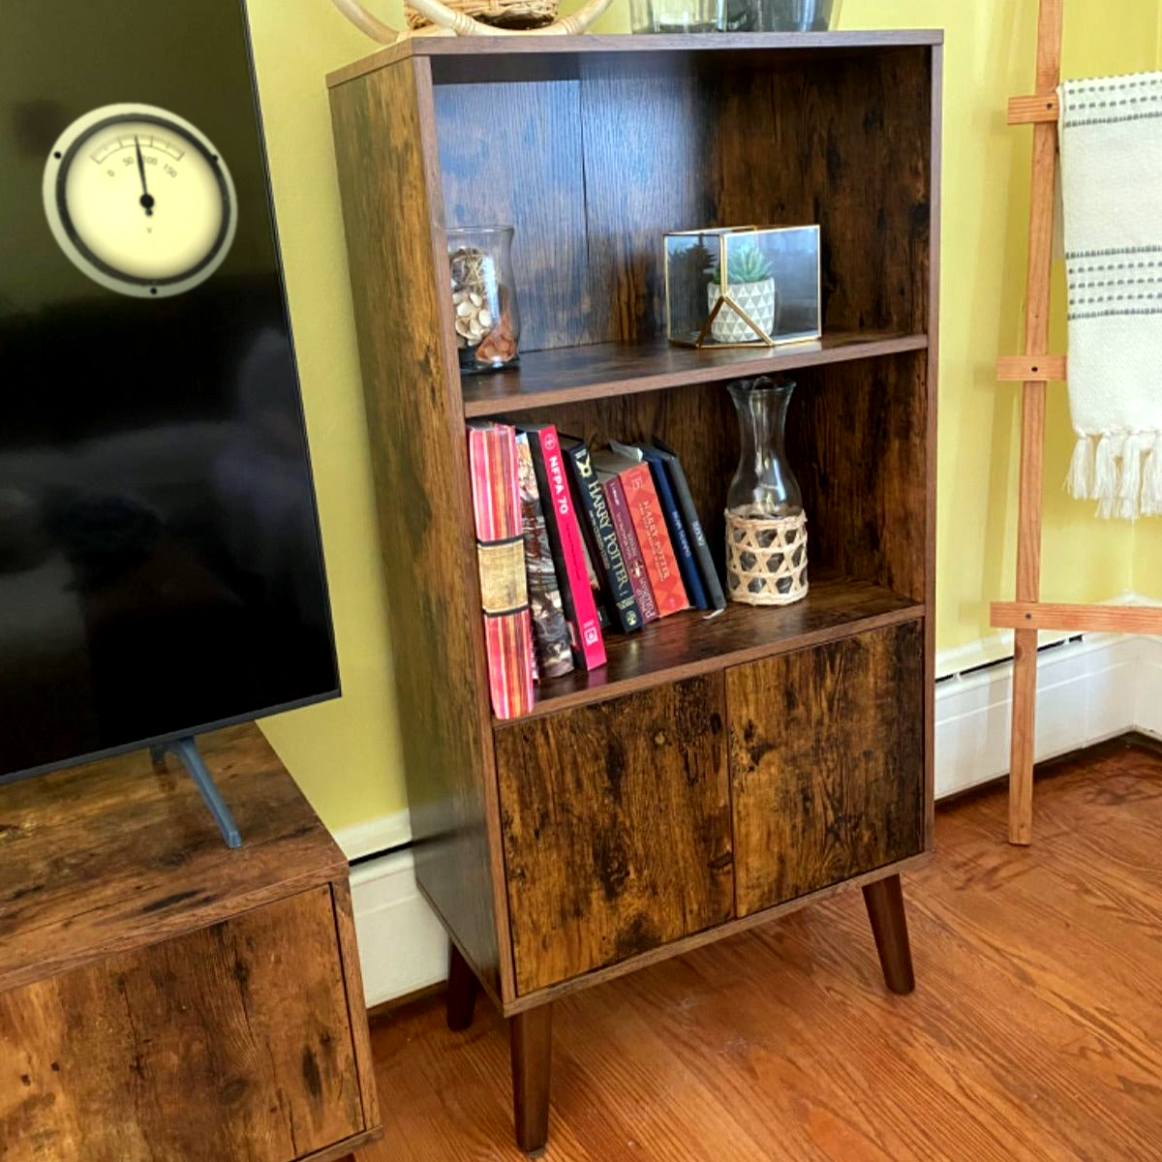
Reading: 75 (V)
